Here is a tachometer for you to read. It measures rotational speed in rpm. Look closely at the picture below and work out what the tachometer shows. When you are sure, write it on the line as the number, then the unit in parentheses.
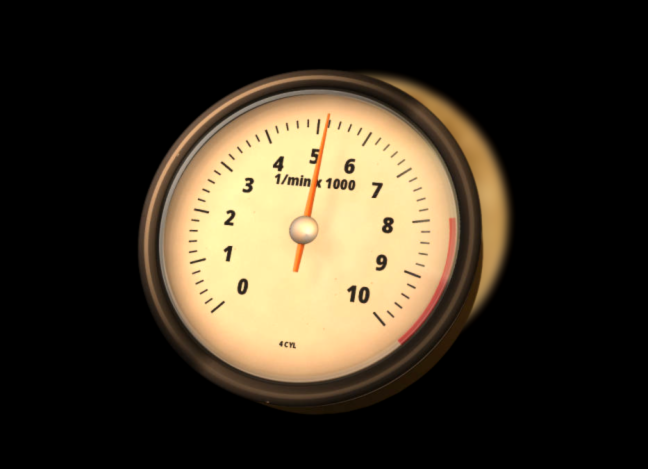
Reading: 5200 (rpm)
